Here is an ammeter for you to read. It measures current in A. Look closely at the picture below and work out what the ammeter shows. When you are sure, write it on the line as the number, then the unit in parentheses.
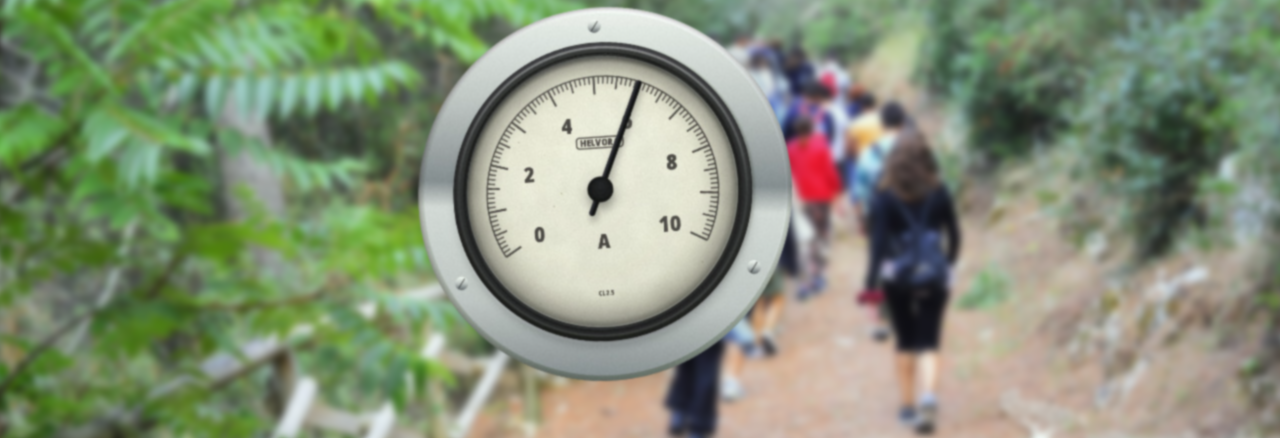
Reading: 6 (A)
